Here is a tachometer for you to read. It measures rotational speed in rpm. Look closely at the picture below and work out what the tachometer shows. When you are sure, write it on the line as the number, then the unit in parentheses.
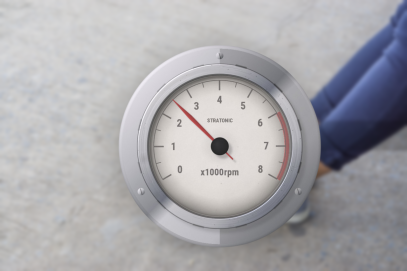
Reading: 2500 (rpm)
